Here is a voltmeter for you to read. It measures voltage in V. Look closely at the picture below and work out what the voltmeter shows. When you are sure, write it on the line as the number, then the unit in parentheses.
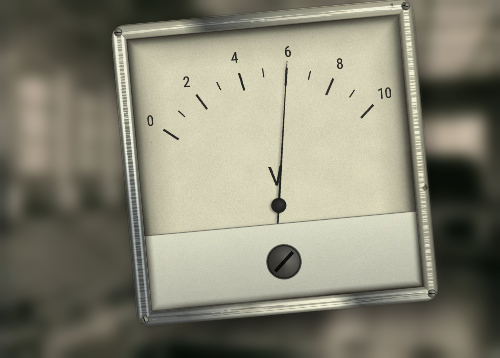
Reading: 6 (V)
